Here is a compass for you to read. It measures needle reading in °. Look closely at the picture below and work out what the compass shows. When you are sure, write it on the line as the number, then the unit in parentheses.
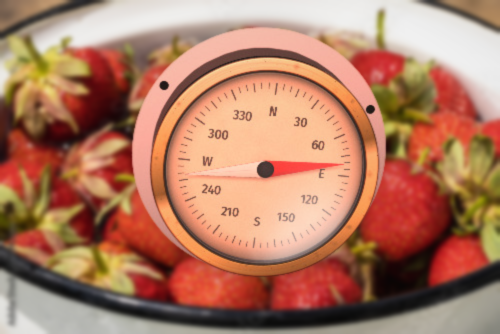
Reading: 80 (°)
